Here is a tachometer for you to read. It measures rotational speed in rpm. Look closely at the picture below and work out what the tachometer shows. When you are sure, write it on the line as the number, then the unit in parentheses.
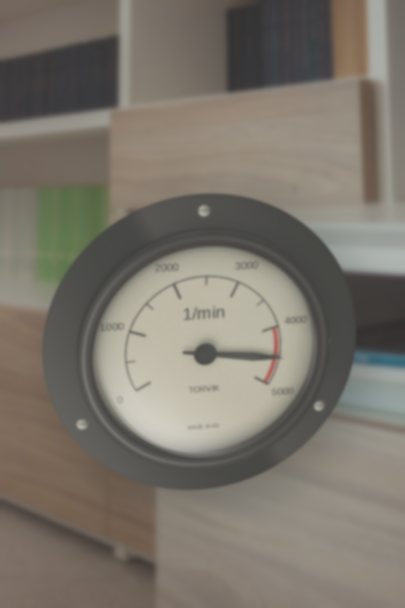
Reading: 4500 (rpm)
